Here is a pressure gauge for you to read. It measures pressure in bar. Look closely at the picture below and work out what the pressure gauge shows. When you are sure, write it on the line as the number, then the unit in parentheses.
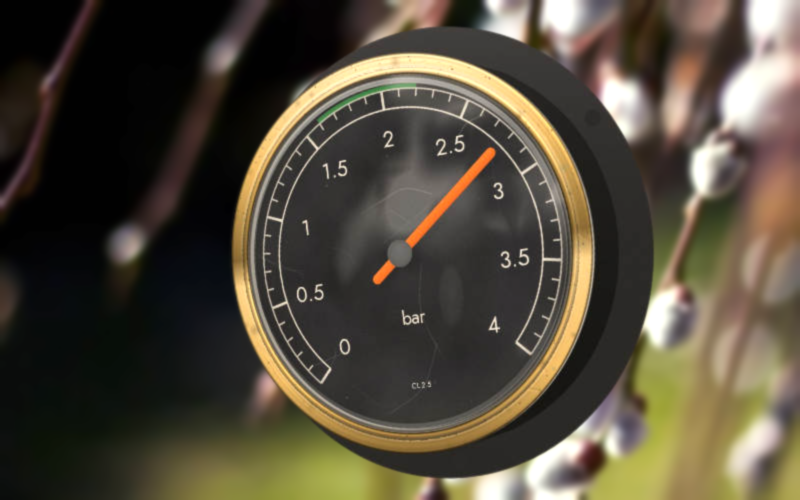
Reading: 2.8 (bar)
